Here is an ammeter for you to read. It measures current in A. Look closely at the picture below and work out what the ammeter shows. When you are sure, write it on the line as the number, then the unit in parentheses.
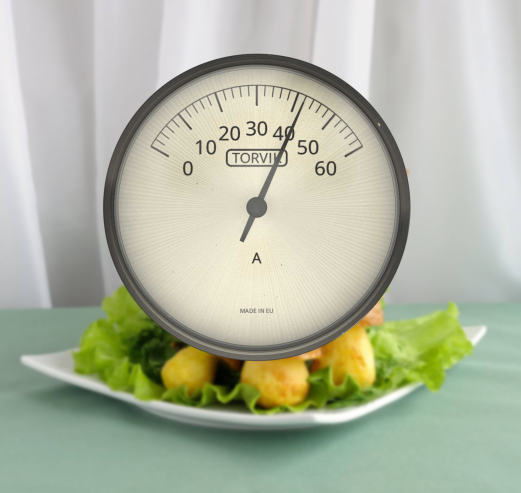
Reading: 42 (A)
